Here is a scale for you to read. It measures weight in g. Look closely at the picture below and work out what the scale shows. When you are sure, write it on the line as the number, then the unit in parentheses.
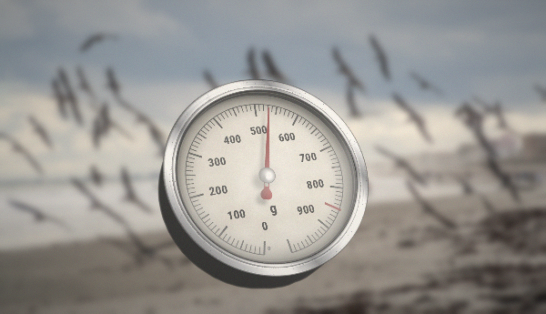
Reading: 530 (g)
